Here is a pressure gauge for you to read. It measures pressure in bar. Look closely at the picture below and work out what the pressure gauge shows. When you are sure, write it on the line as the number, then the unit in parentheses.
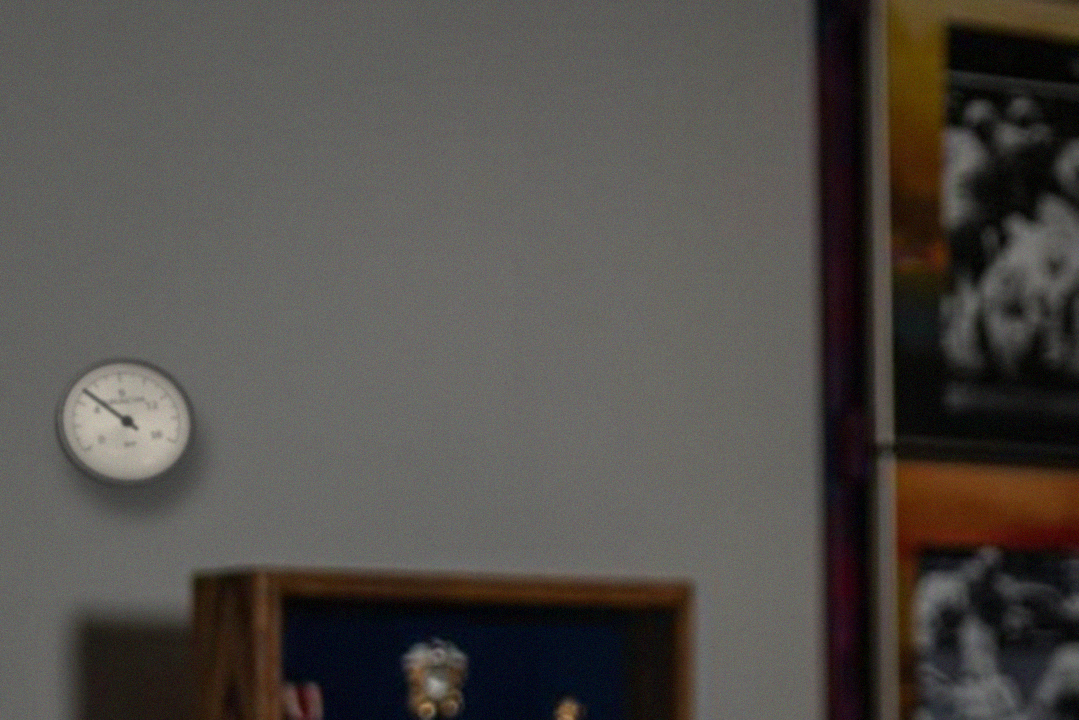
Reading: 5 (bar)
